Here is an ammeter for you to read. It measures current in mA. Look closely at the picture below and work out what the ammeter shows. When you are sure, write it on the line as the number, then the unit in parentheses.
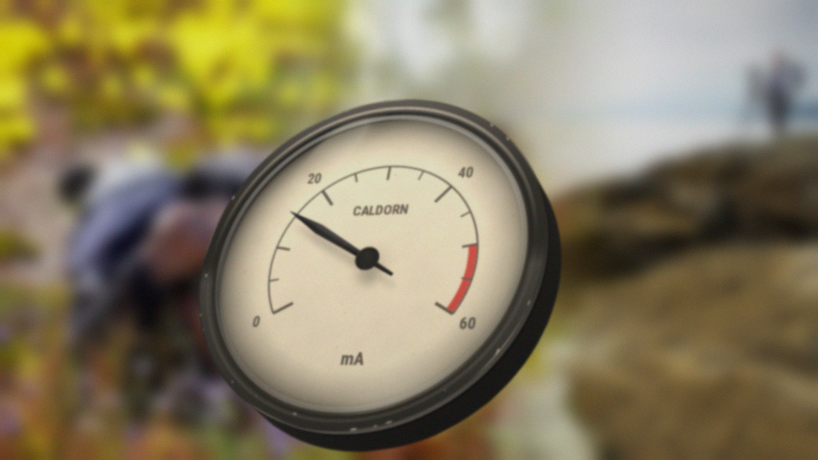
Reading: 15 (mA)
